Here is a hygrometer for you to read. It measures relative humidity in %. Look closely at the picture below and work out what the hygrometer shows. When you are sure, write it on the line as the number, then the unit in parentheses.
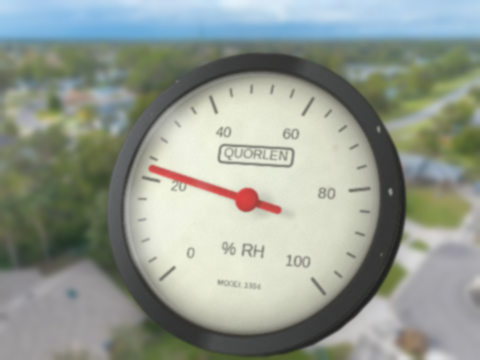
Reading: 22 (%)
